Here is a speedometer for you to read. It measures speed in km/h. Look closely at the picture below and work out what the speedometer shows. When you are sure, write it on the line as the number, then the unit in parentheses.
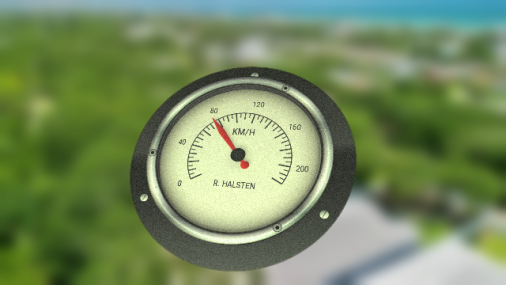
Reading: 75 (km/h)
